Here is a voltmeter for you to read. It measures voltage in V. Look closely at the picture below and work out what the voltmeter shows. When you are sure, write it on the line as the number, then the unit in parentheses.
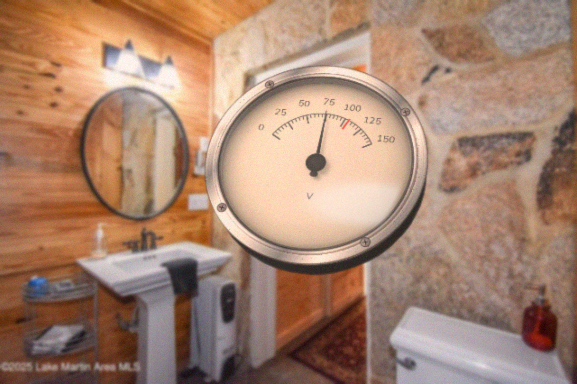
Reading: 75 (V)
